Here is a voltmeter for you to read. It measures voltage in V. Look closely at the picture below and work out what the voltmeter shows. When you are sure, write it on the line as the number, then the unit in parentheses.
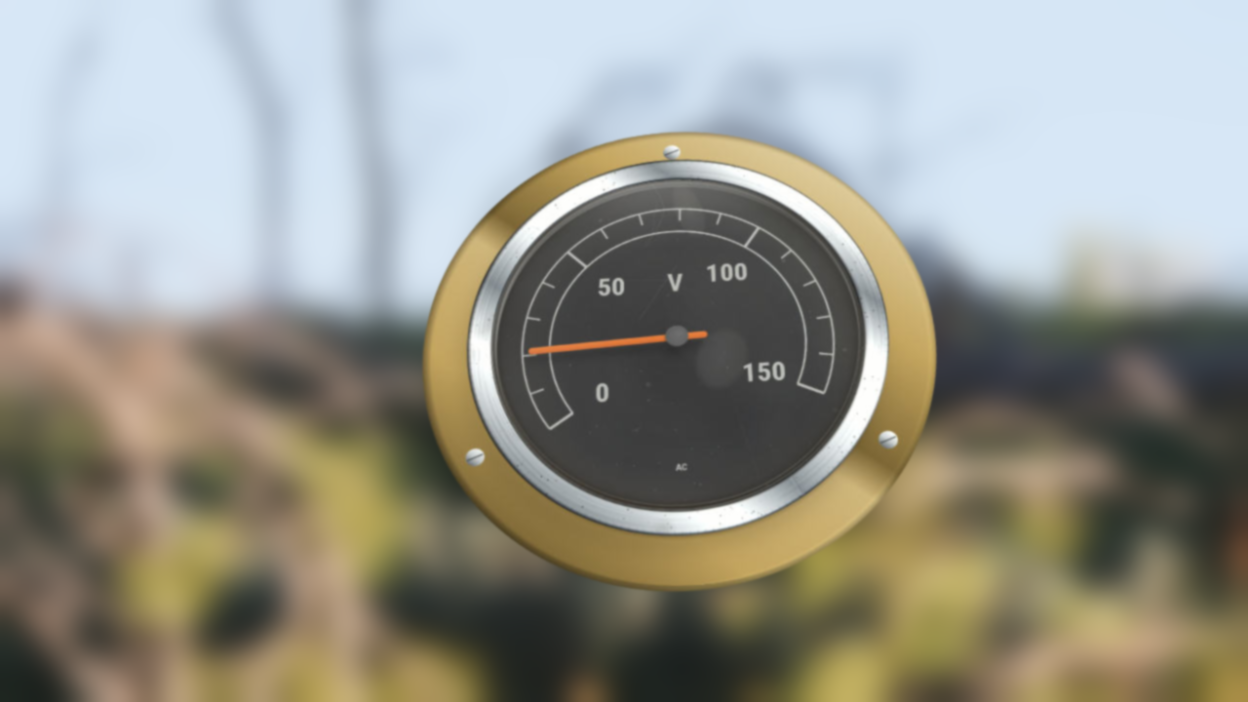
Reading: 20 (V)
